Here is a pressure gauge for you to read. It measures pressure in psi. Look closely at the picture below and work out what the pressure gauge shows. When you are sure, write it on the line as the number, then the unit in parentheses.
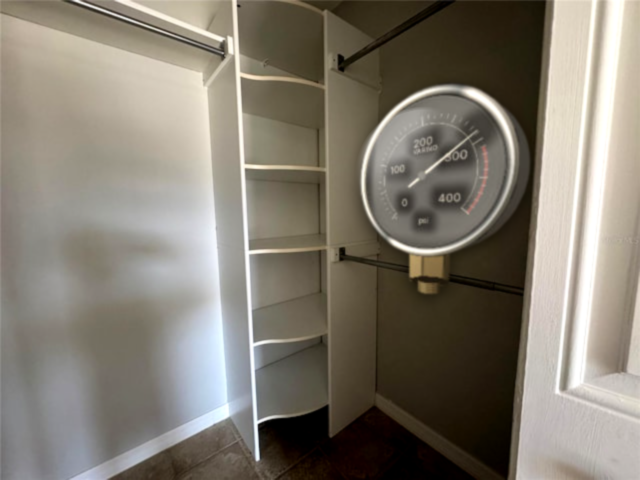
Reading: 290 (psi)
